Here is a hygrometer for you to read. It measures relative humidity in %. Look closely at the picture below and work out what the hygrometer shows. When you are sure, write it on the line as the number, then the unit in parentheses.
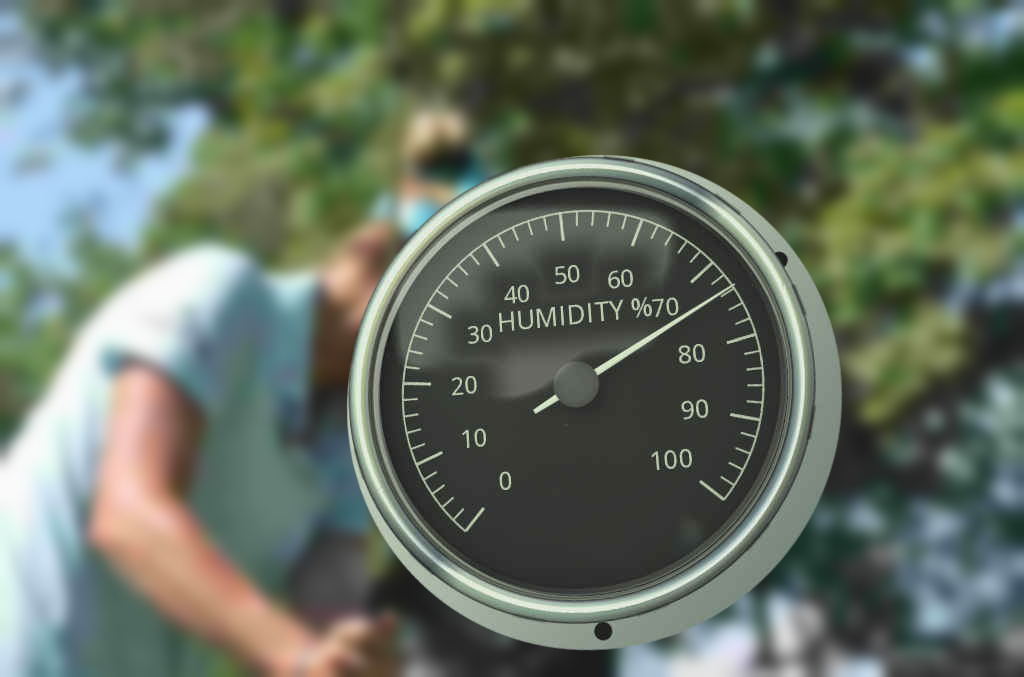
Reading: 74 (%)
